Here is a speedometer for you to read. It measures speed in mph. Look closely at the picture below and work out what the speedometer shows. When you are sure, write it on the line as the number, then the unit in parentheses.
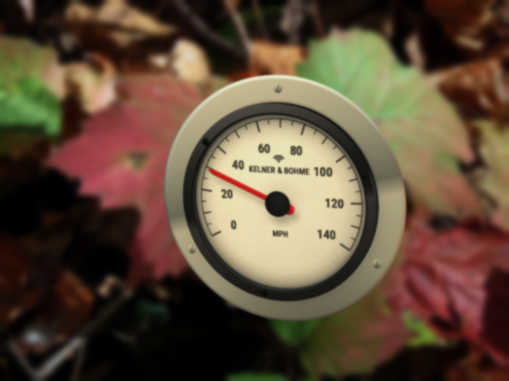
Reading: 30 (mph)
